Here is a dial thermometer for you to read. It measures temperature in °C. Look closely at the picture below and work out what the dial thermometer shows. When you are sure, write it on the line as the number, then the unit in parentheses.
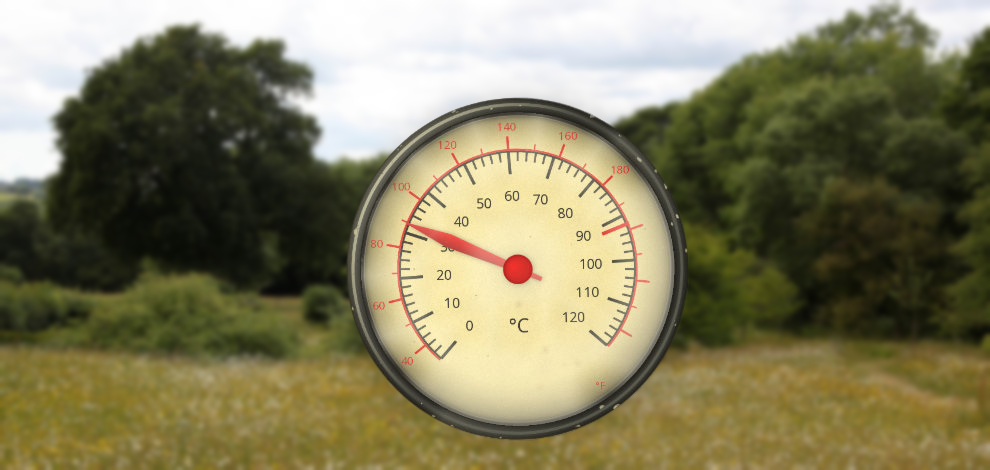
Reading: 32 (°C)
